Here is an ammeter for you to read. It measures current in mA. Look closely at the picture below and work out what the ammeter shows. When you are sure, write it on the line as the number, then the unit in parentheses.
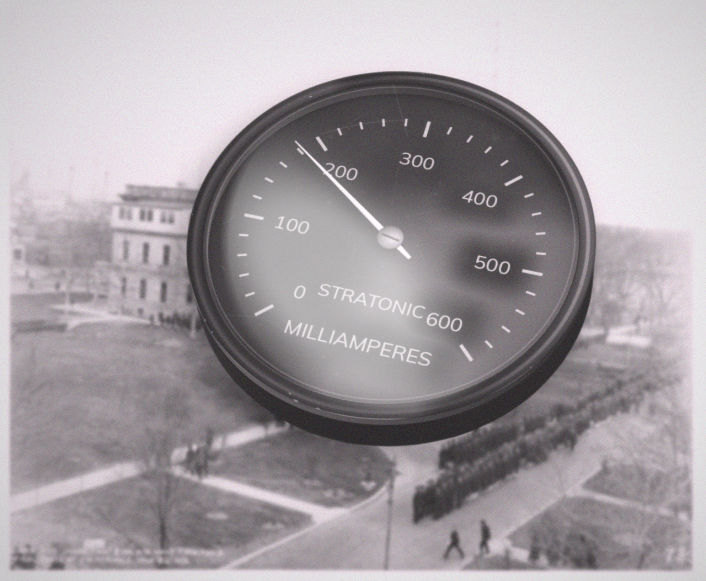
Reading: 180 (mA)
